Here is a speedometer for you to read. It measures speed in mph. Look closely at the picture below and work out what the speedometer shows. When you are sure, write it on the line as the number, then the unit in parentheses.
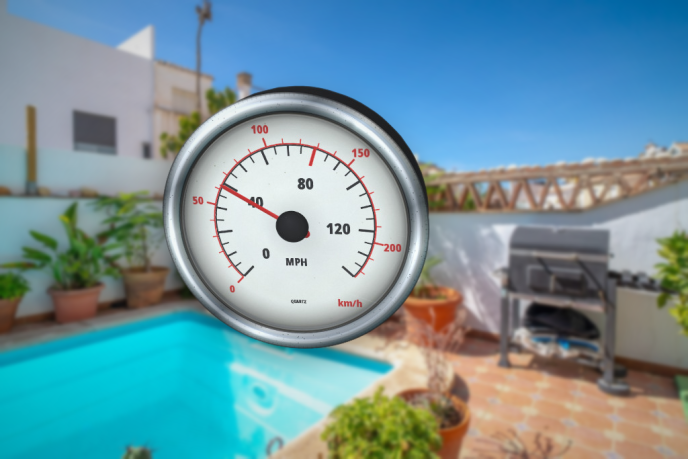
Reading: 40 (mph)
